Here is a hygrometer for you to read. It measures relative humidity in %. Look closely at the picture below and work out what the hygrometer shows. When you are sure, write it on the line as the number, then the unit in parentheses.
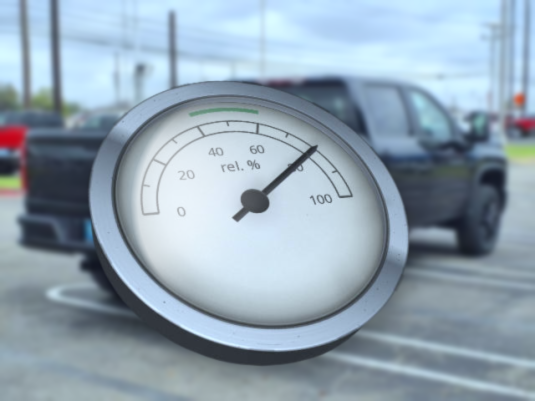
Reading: 80 (%)
